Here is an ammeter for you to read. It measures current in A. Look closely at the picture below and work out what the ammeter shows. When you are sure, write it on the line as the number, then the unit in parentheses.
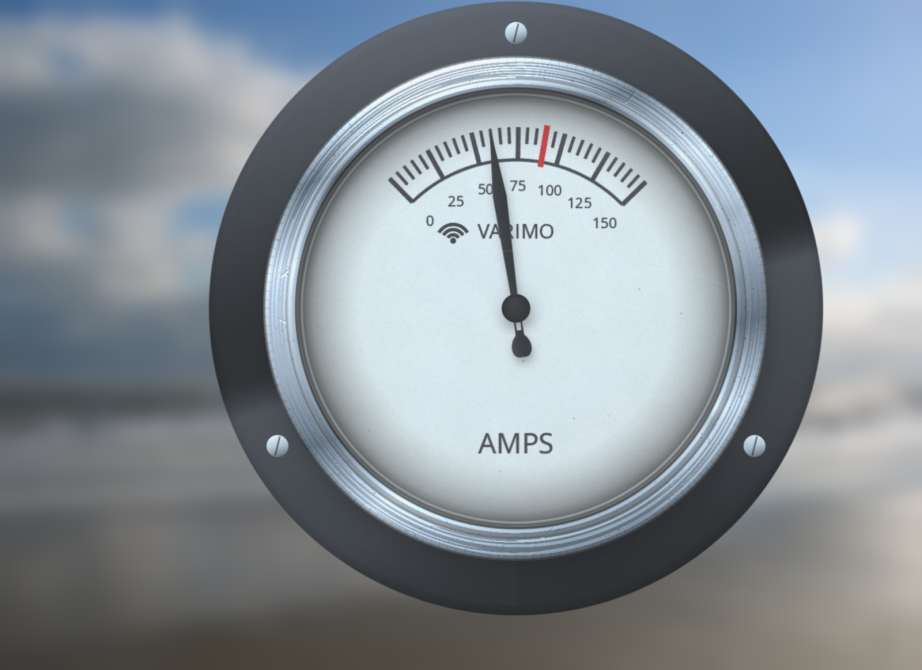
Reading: 60 (A)
